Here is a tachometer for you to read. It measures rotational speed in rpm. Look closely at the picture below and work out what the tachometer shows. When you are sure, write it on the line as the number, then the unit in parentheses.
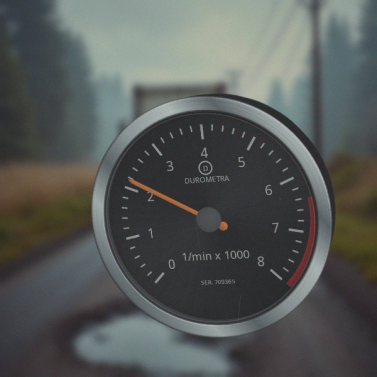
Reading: 2200 (rpm)
